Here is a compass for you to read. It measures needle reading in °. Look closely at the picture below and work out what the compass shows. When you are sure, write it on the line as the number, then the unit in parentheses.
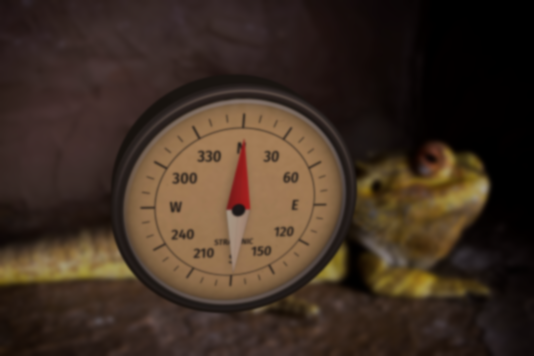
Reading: 0 (°)
